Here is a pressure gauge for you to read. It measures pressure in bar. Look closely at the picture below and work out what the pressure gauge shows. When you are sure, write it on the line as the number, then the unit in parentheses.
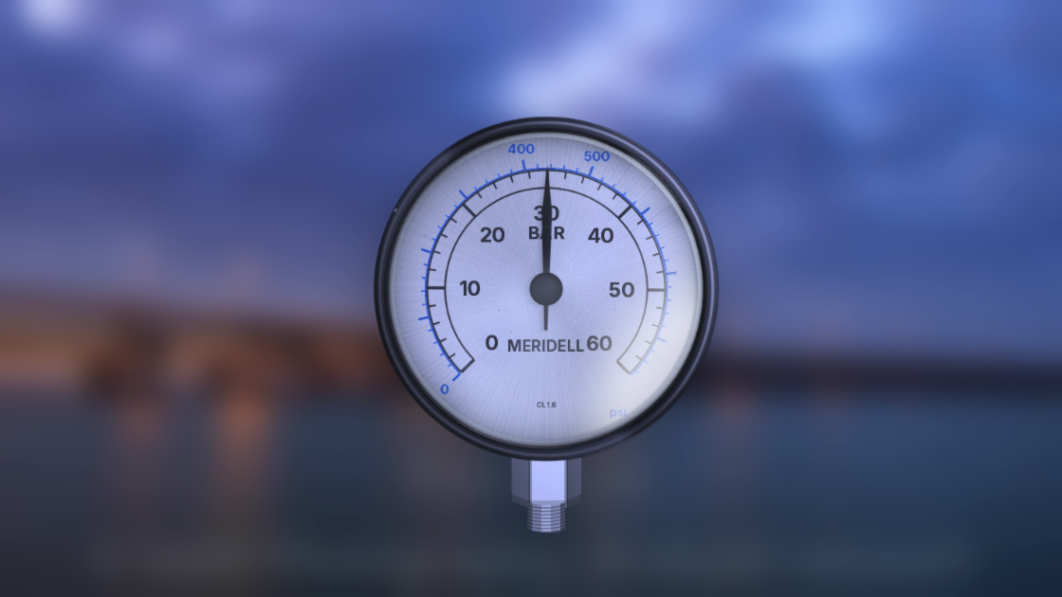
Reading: 30 (bar)
